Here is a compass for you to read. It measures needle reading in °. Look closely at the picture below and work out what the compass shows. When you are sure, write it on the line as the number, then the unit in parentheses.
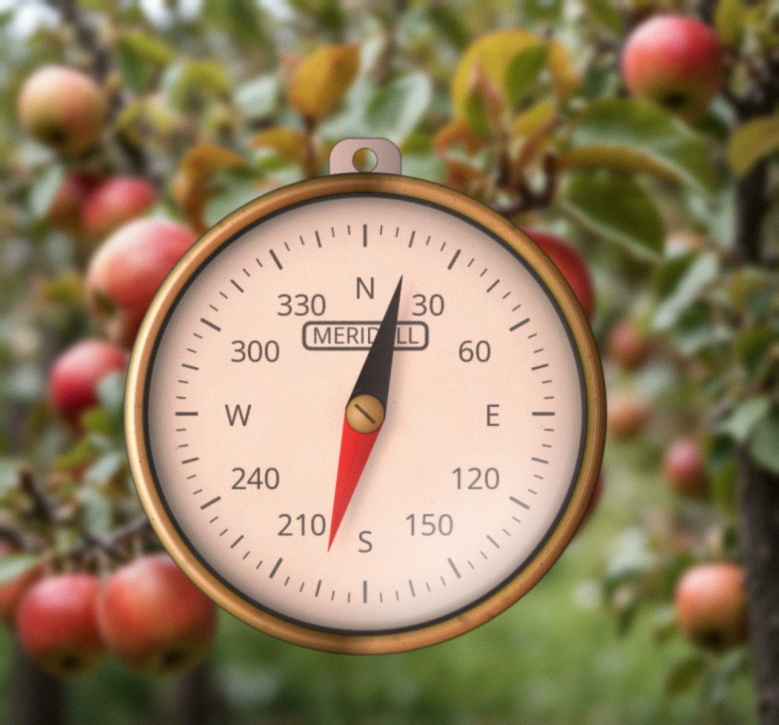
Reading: 195 (°)
